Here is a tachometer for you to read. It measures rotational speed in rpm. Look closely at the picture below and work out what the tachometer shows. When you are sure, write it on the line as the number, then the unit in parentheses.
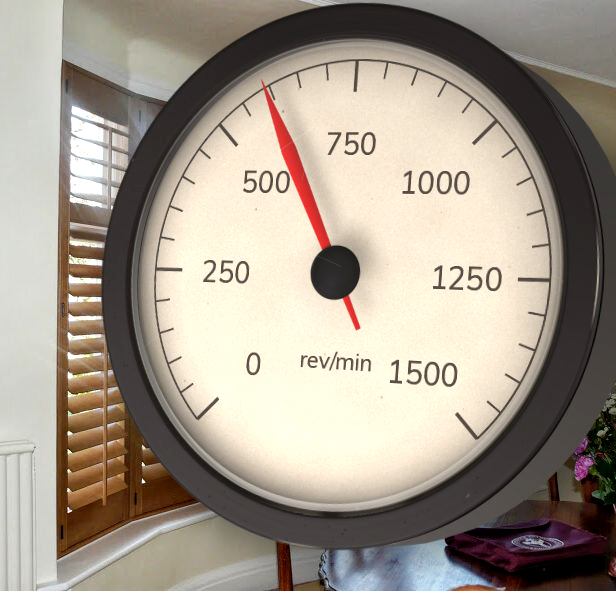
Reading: 600 (rpm)
